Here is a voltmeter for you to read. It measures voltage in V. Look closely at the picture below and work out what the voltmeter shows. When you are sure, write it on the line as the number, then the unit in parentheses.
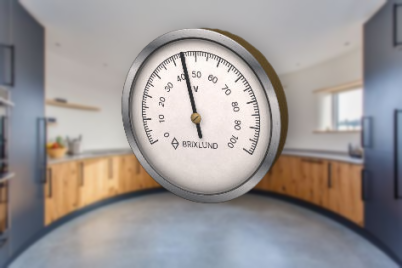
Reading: 45 (V)
